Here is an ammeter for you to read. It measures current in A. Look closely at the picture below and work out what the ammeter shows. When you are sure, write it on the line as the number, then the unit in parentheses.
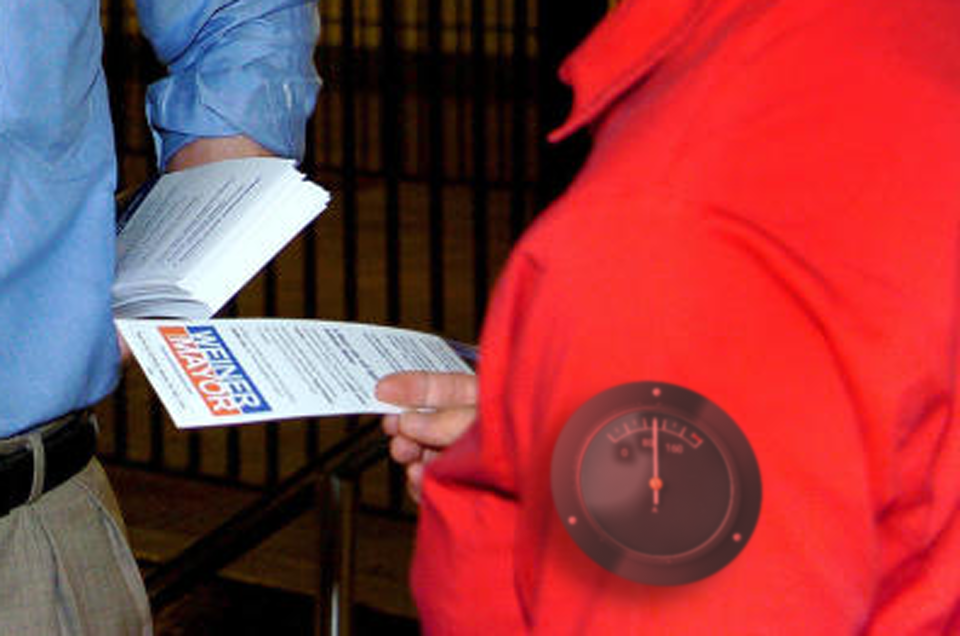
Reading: 100 (A)
